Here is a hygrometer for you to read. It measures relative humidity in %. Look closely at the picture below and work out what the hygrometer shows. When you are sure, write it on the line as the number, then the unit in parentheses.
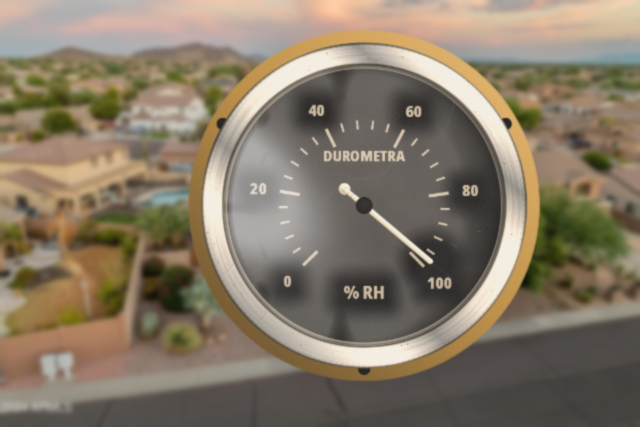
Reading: 98 (%)
